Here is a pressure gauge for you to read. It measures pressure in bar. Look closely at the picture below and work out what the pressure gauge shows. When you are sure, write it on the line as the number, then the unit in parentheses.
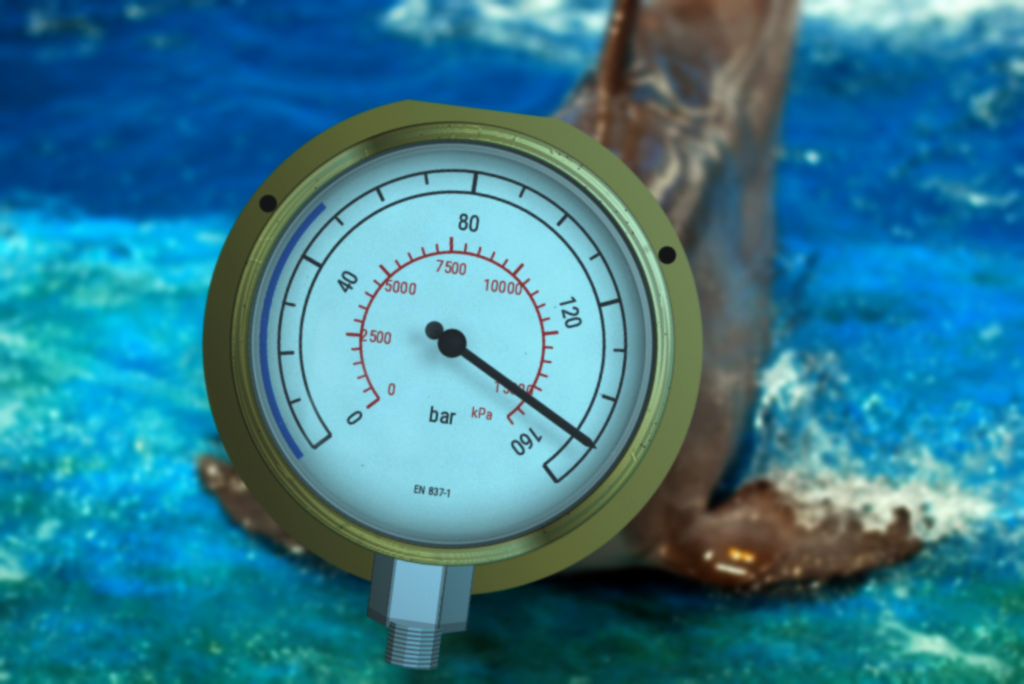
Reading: 150 (bar)
